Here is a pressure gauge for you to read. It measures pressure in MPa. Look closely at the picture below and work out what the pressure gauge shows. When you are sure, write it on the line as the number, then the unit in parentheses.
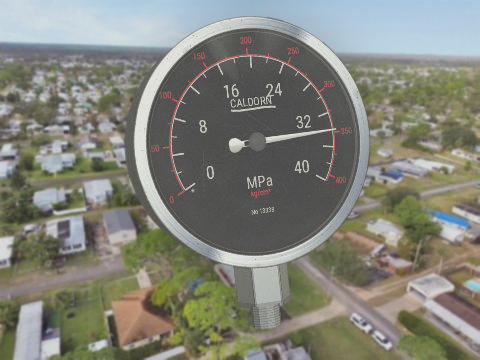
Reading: 34 (MPa)
